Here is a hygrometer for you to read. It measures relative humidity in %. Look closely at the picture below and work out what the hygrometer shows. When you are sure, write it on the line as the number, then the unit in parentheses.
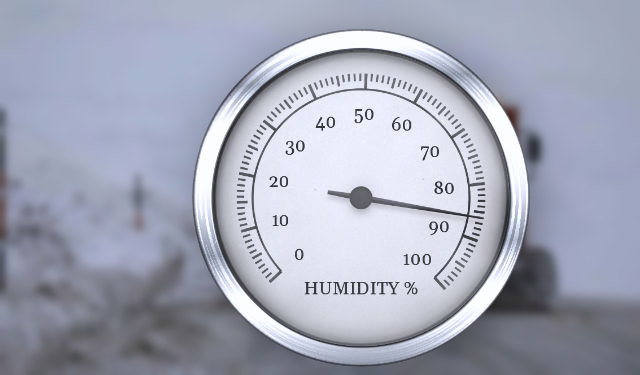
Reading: 86 (%)
